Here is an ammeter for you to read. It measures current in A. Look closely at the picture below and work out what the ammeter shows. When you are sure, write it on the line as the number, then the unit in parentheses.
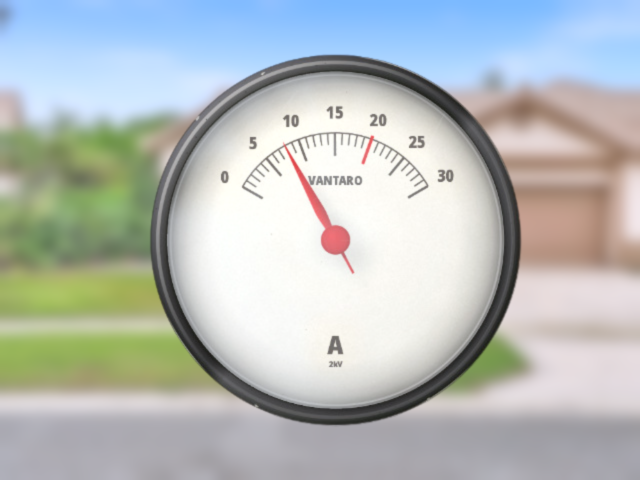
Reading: 8 (A)
